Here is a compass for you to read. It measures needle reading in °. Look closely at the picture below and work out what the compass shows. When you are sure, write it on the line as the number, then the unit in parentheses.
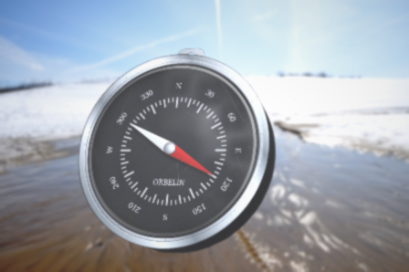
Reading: 120 (°)
